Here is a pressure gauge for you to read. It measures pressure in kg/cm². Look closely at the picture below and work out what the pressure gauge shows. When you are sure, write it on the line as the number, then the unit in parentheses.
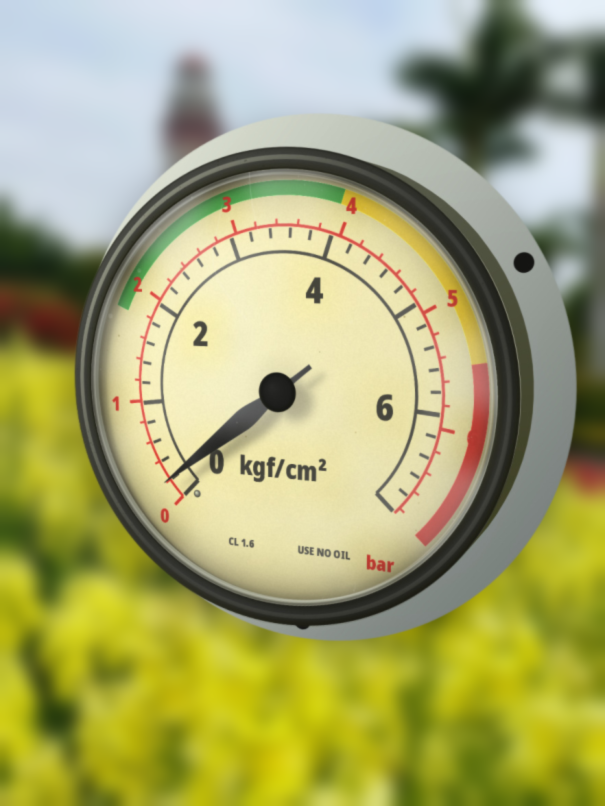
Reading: 0.2 (kg/cm²)
